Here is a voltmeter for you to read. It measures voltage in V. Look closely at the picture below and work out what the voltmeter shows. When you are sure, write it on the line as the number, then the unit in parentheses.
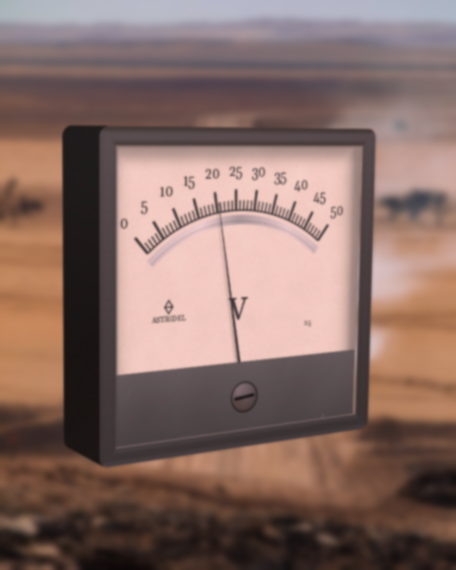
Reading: 20 (V)
